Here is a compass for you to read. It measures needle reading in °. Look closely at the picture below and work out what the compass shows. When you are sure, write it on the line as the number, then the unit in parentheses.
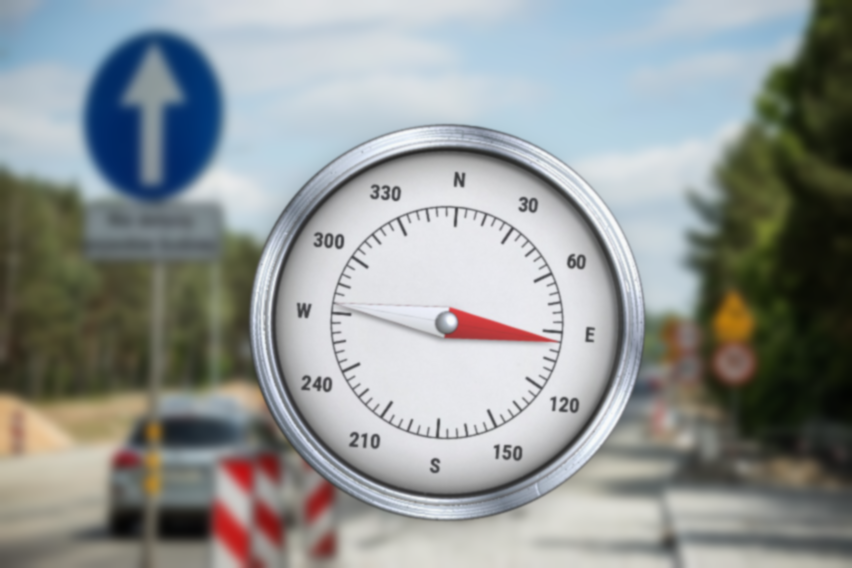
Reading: 95 (°)
